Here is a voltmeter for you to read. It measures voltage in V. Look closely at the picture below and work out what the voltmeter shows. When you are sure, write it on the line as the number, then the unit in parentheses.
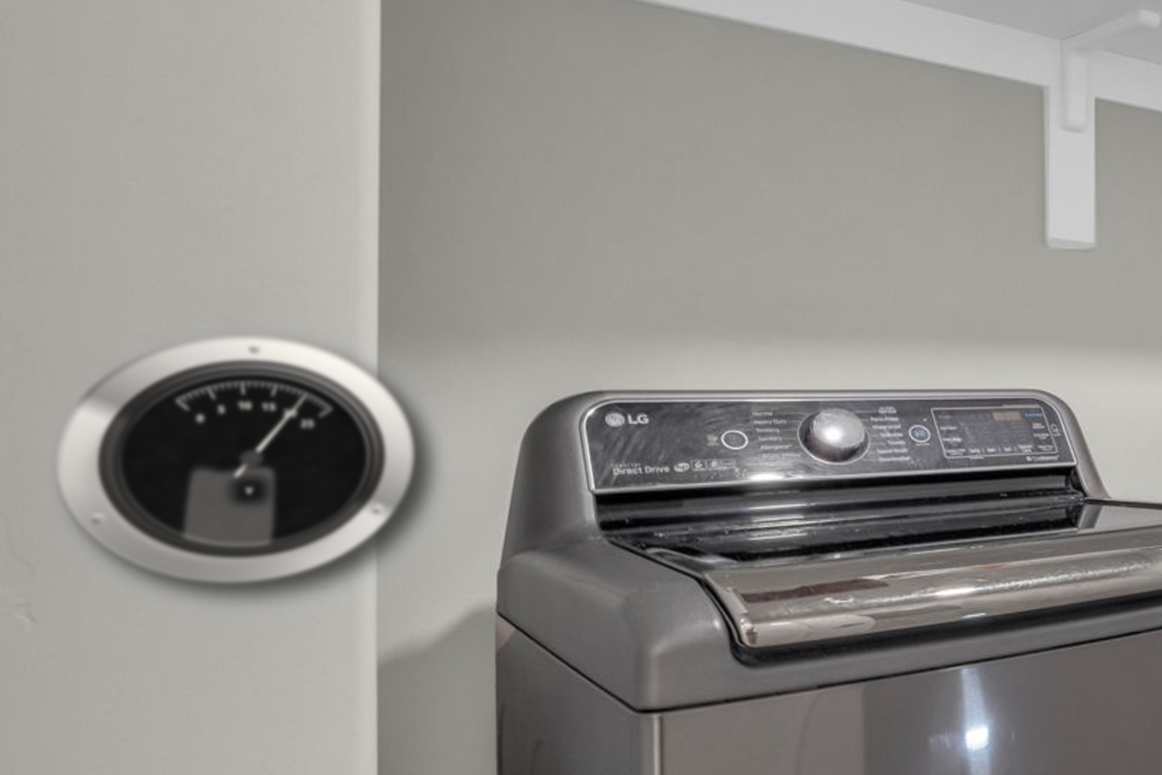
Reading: 20 (V)
